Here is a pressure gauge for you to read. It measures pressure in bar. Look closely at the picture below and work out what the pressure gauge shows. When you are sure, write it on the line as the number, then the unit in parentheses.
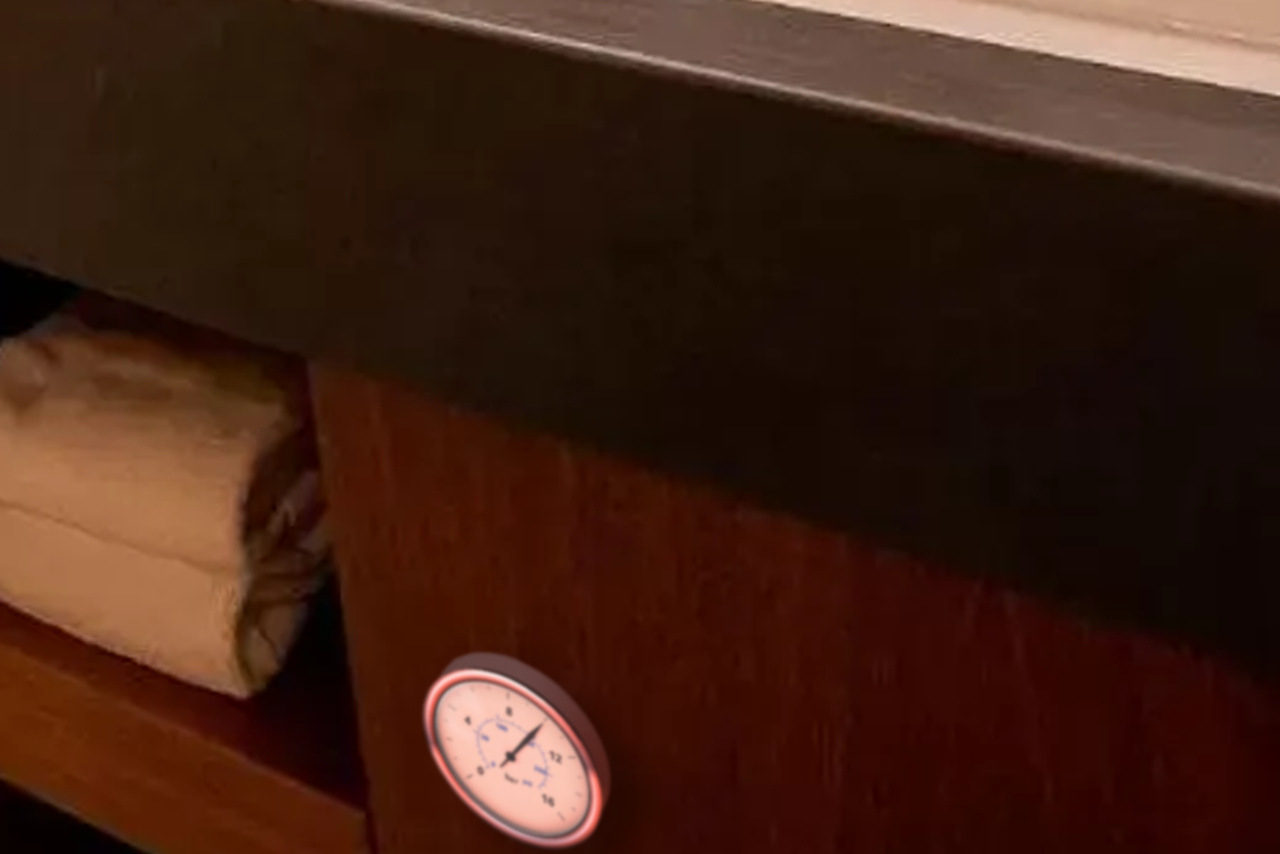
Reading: 10 (bar)
